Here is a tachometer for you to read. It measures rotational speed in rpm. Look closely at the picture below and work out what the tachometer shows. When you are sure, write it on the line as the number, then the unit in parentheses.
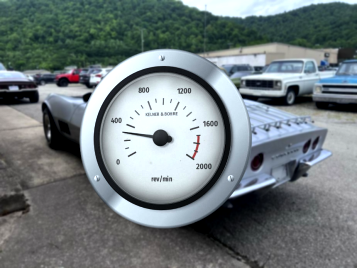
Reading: 300 (rpm)
